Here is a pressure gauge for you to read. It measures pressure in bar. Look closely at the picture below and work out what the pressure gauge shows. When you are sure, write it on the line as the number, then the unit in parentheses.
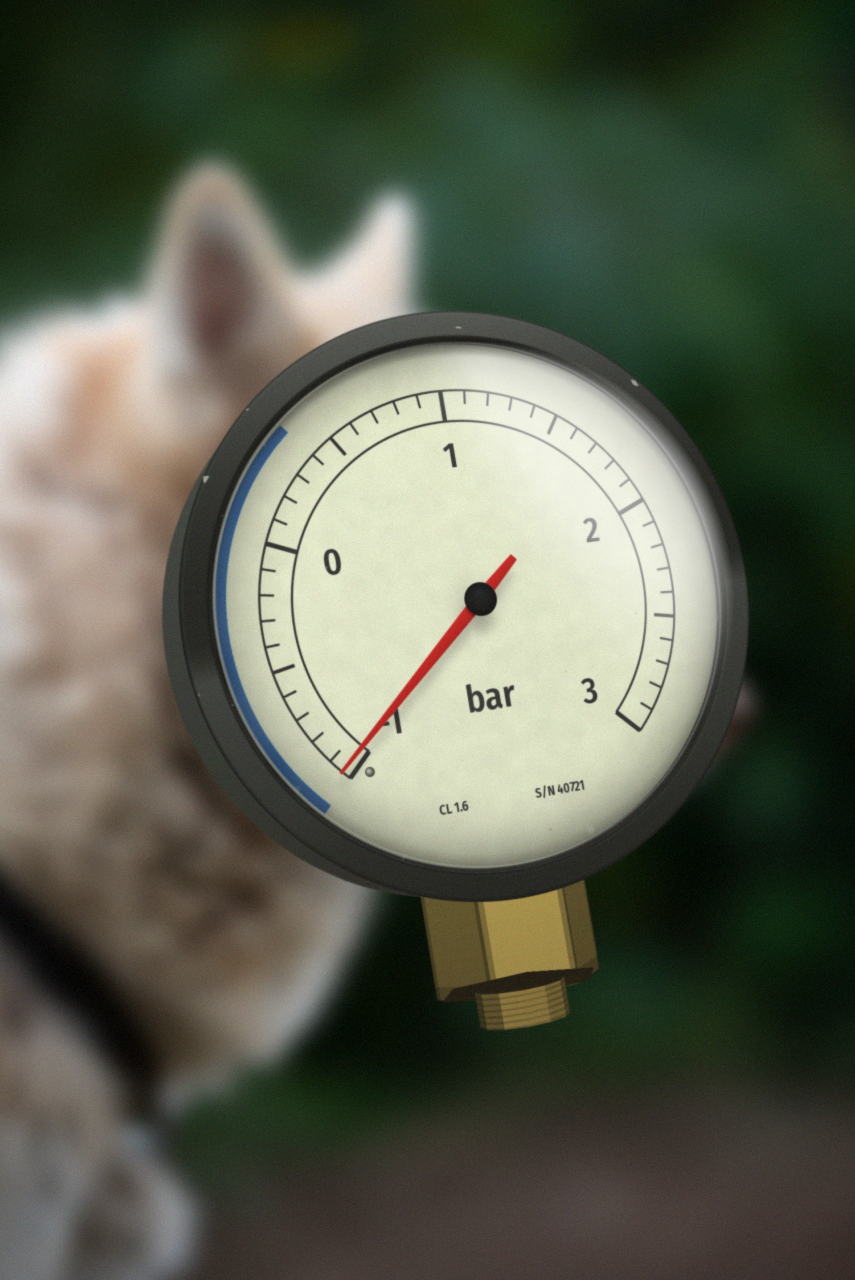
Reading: -0.95 (bar)
